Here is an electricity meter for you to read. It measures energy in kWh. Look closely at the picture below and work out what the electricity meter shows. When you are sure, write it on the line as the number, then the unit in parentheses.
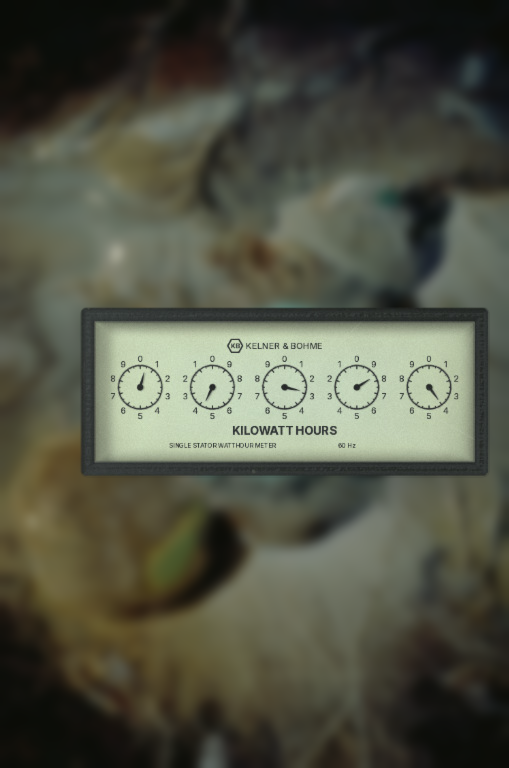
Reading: 4284 (kWh)
